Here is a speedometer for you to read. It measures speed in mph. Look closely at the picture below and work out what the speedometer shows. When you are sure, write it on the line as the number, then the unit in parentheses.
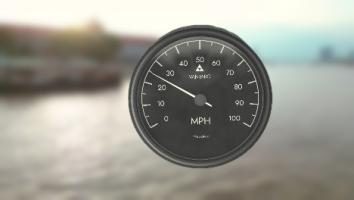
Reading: 25 (mph)
